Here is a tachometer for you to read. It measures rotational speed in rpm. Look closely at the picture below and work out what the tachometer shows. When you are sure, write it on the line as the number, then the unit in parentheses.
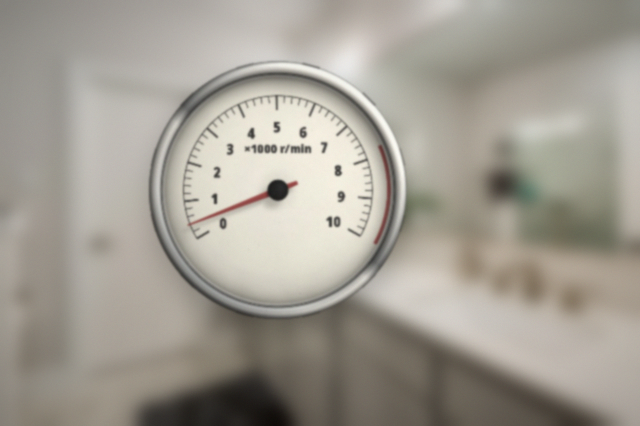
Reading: 400 (rpm)
